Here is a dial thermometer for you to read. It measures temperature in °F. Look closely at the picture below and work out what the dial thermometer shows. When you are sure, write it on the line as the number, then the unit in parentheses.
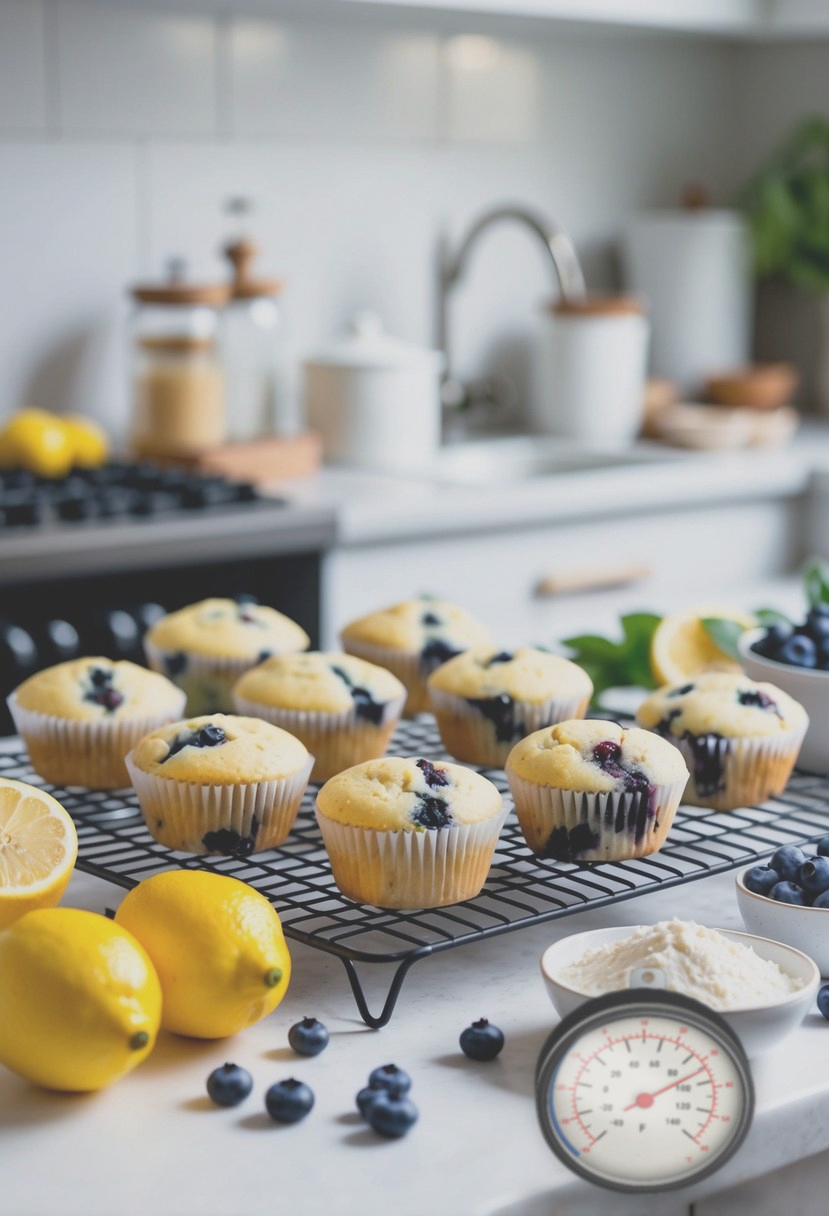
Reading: 90 (°F)
